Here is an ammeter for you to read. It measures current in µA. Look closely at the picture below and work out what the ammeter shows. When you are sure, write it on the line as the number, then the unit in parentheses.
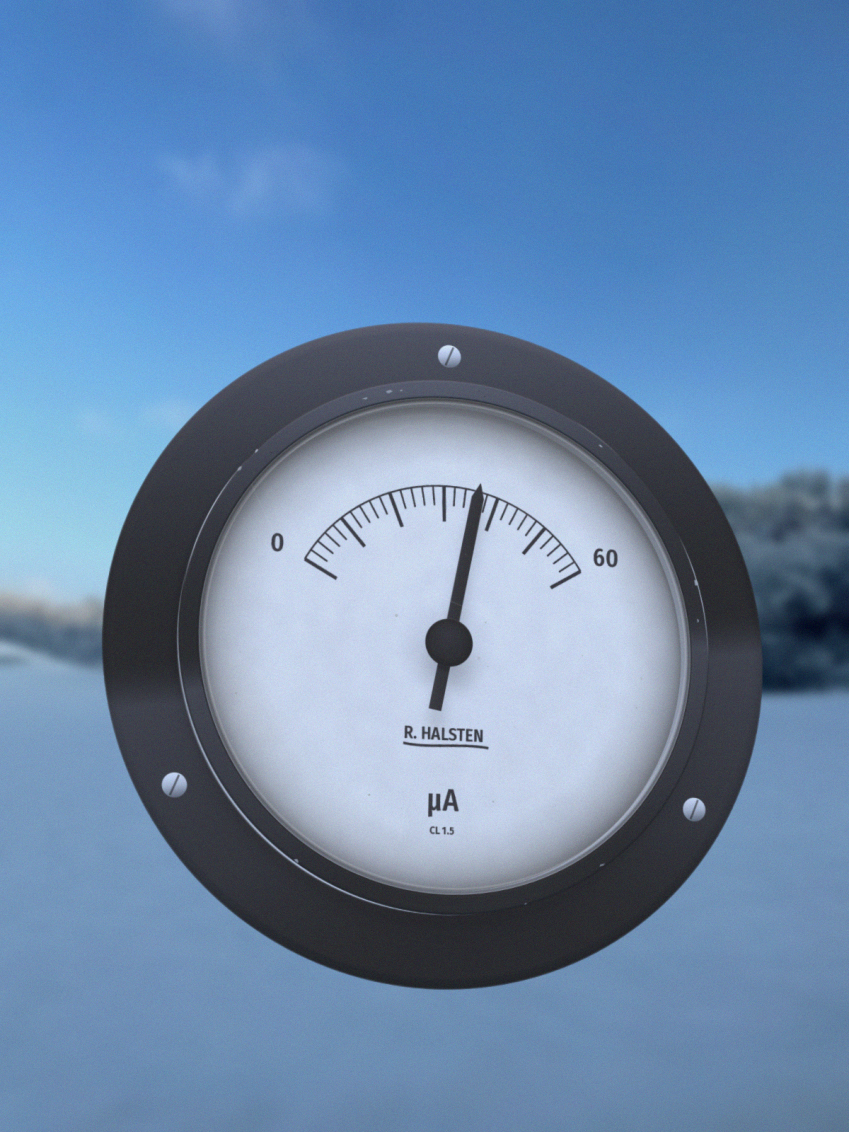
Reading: 36 (µA)
